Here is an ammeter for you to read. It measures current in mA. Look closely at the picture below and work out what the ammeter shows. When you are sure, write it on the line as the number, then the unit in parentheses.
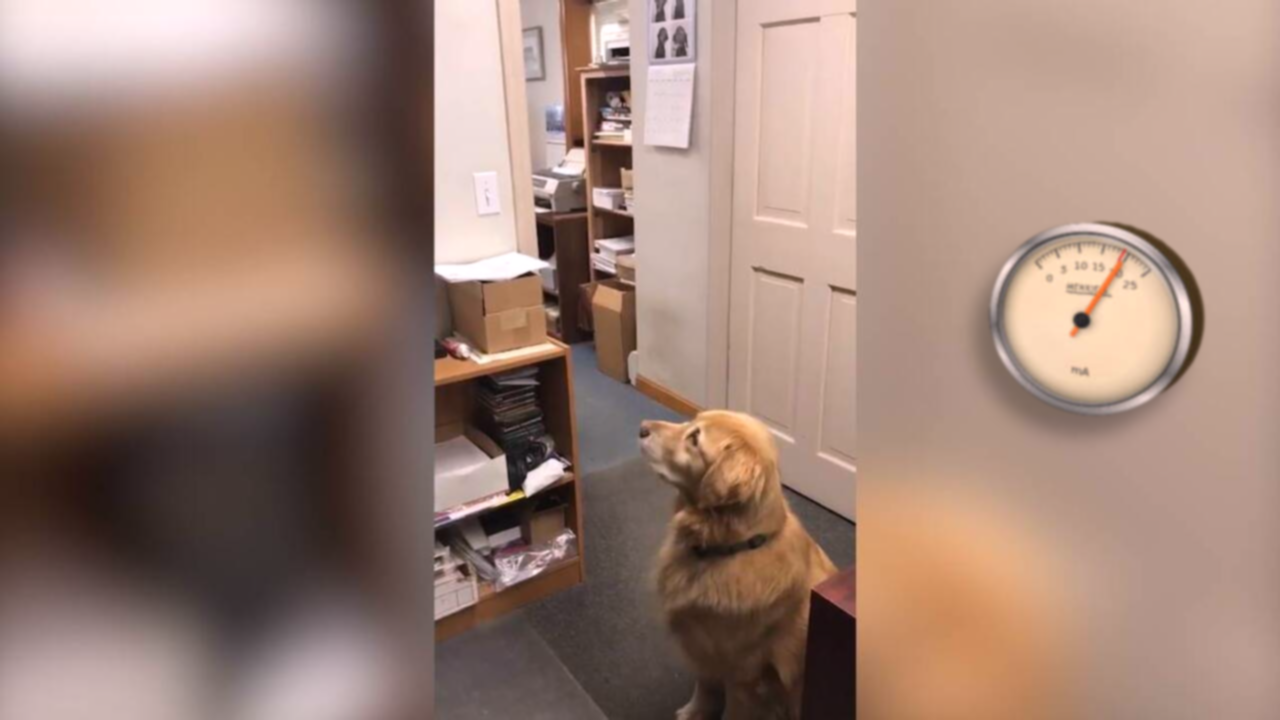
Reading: 20 (mA)
